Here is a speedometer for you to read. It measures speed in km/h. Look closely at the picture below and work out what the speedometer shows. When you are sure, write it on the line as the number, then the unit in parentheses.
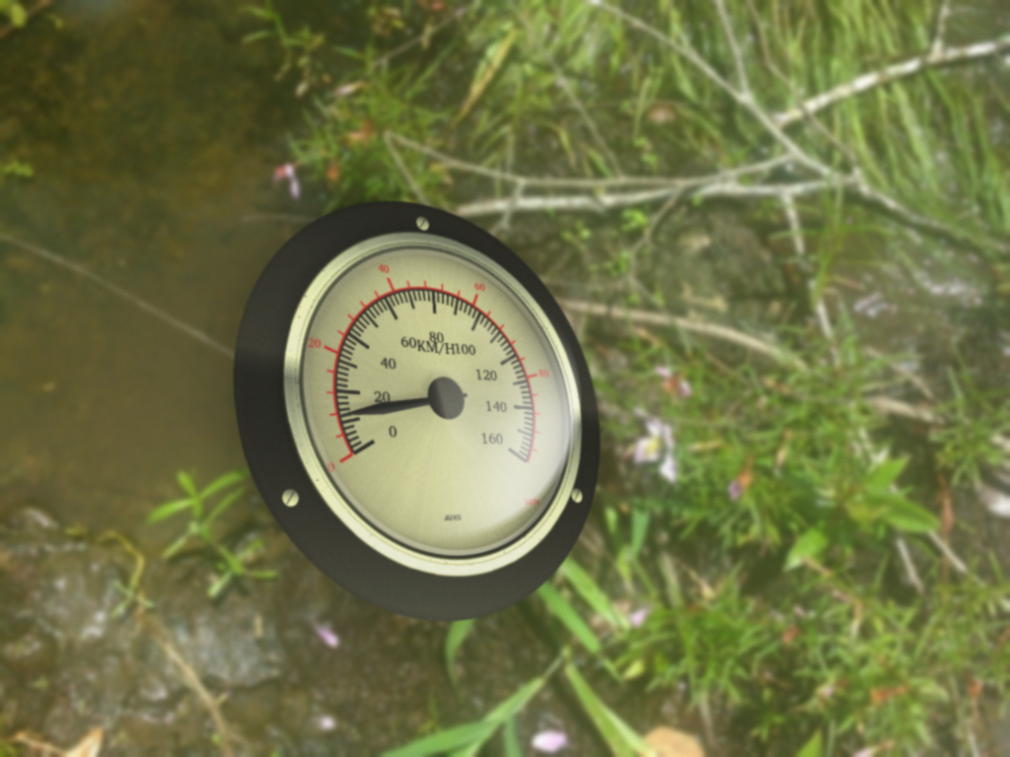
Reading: 12 (km/h)
